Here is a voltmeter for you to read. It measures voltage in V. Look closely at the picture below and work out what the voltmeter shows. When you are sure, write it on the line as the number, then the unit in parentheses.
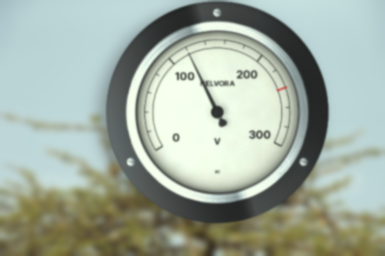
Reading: 120 (V)
